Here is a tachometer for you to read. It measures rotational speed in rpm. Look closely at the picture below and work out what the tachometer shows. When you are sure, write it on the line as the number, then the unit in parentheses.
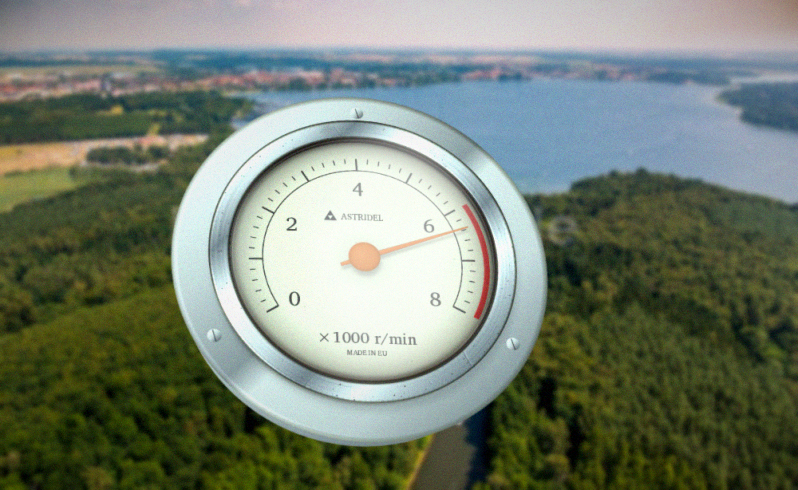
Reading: 6400 (rpm)
